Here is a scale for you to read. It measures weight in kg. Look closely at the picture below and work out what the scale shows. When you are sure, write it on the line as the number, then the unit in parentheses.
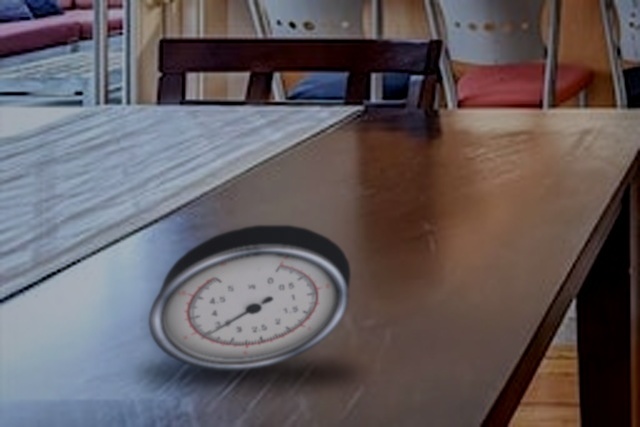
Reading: 3.5 (kg)
